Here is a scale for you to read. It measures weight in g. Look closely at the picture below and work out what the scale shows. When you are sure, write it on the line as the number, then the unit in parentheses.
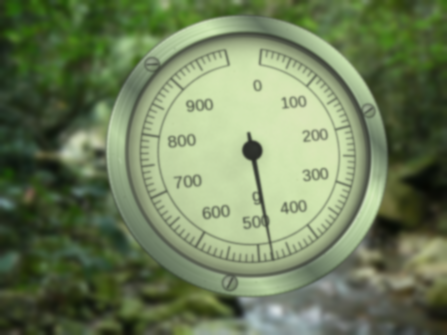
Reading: 480 (g)
